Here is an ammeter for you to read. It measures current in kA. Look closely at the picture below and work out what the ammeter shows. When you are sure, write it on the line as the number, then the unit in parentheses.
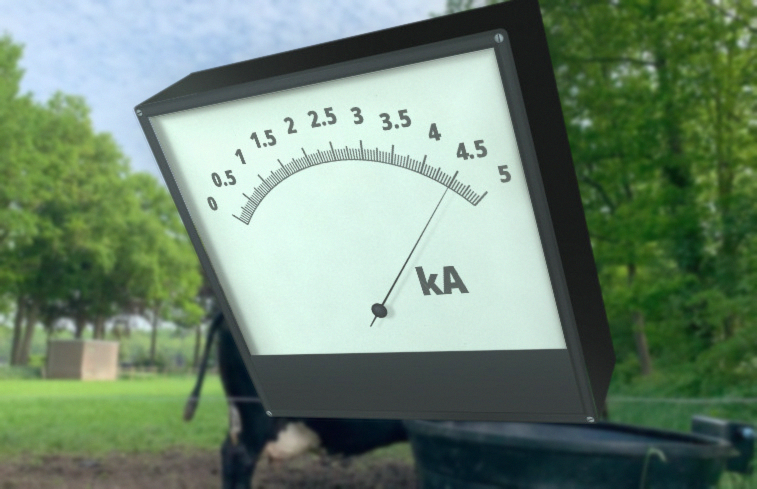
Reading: 4.5 (kA)
